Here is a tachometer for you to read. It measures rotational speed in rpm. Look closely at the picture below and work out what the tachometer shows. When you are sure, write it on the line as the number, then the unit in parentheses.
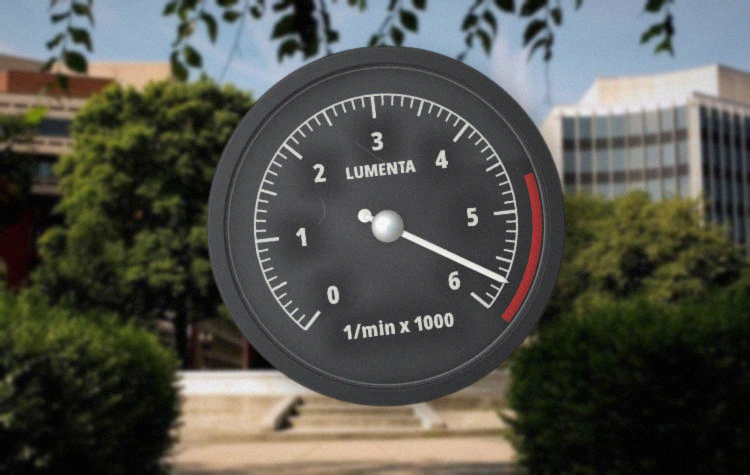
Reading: 5700 (rpm)
